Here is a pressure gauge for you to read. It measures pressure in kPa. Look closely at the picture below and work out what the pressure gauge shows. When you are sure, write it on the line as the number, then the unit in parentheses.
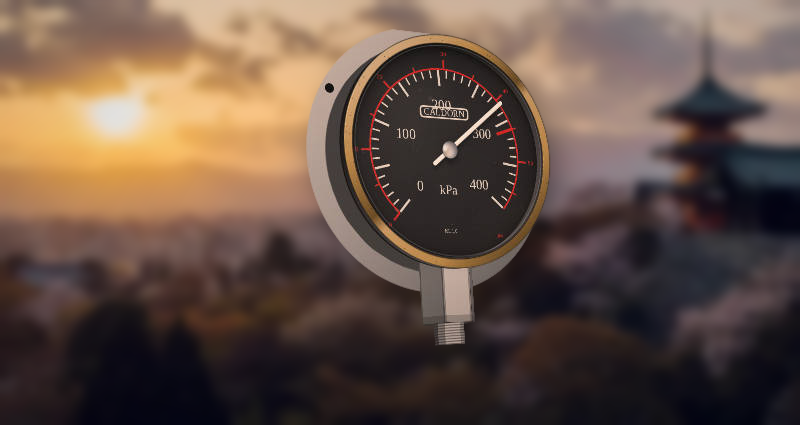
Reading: 280 (kPa)
